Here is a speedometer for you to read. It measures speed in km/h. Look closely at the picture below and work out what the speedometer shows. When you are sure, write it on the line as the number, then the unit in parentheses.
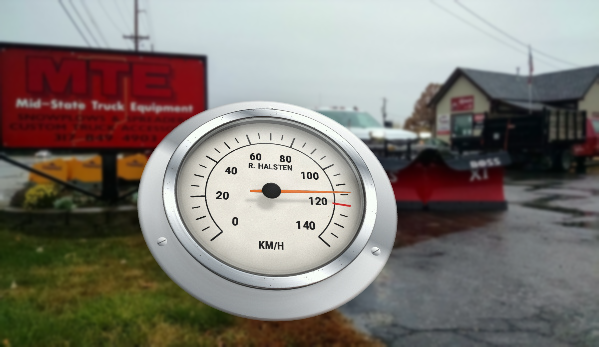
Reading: 115 (km/h)
